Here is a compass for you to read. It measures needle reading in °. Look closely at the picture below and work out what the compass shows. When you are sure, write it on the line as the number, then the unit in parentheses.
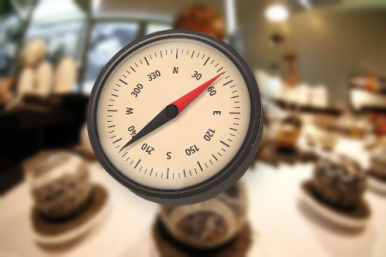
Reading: 50 (°)
